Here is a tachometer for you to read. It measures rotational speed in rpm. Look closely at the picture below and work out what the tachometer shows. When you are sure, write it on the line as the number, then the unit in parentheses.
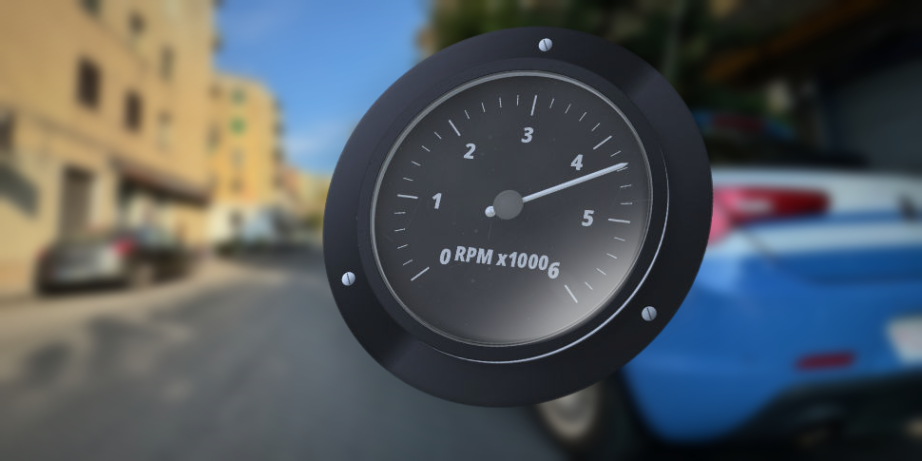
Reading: 4400 (rpm)
